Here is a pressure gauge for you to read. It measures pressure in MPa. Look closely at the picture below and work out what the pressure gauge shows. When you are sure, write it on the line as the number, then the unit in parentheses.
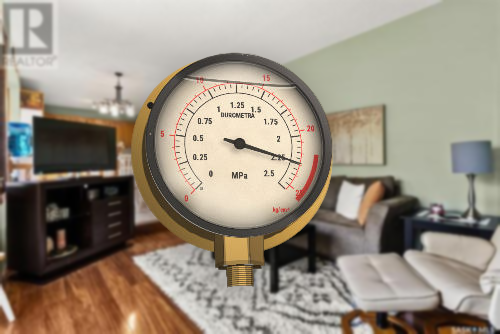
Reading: 2.25 (MPa)
